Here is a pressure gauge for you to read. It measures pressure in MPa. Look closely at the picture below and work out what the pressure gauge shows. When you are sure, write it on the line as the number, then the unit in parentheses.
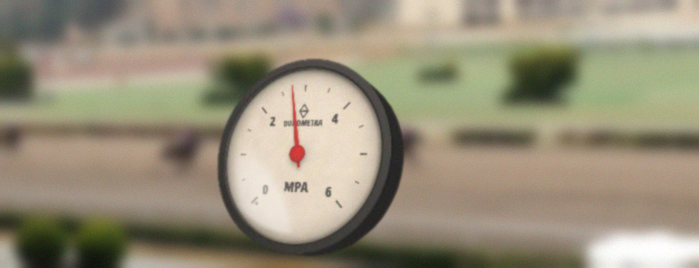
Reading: 2.75 (MPa)
